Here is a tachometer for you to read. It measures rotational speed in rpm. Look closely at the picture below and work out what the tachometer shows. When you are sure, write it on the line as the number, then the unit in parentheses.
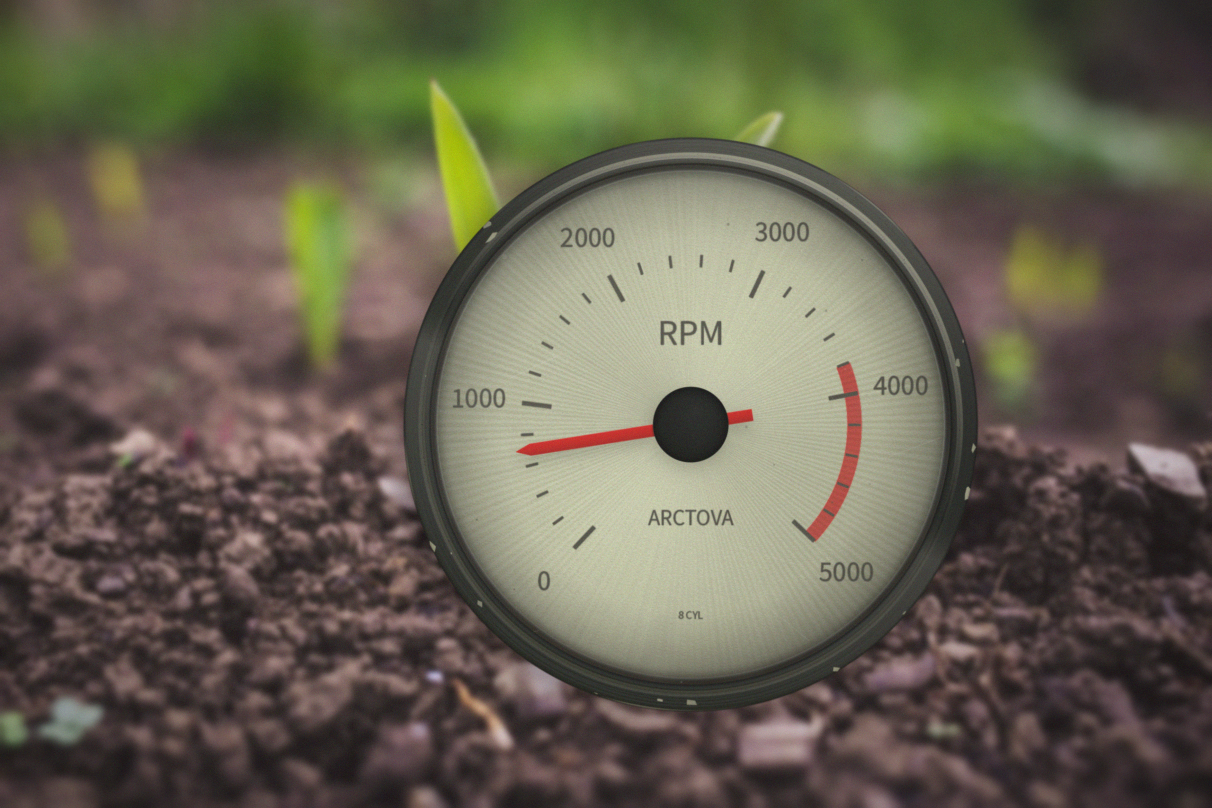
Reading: 700 (rpm)
